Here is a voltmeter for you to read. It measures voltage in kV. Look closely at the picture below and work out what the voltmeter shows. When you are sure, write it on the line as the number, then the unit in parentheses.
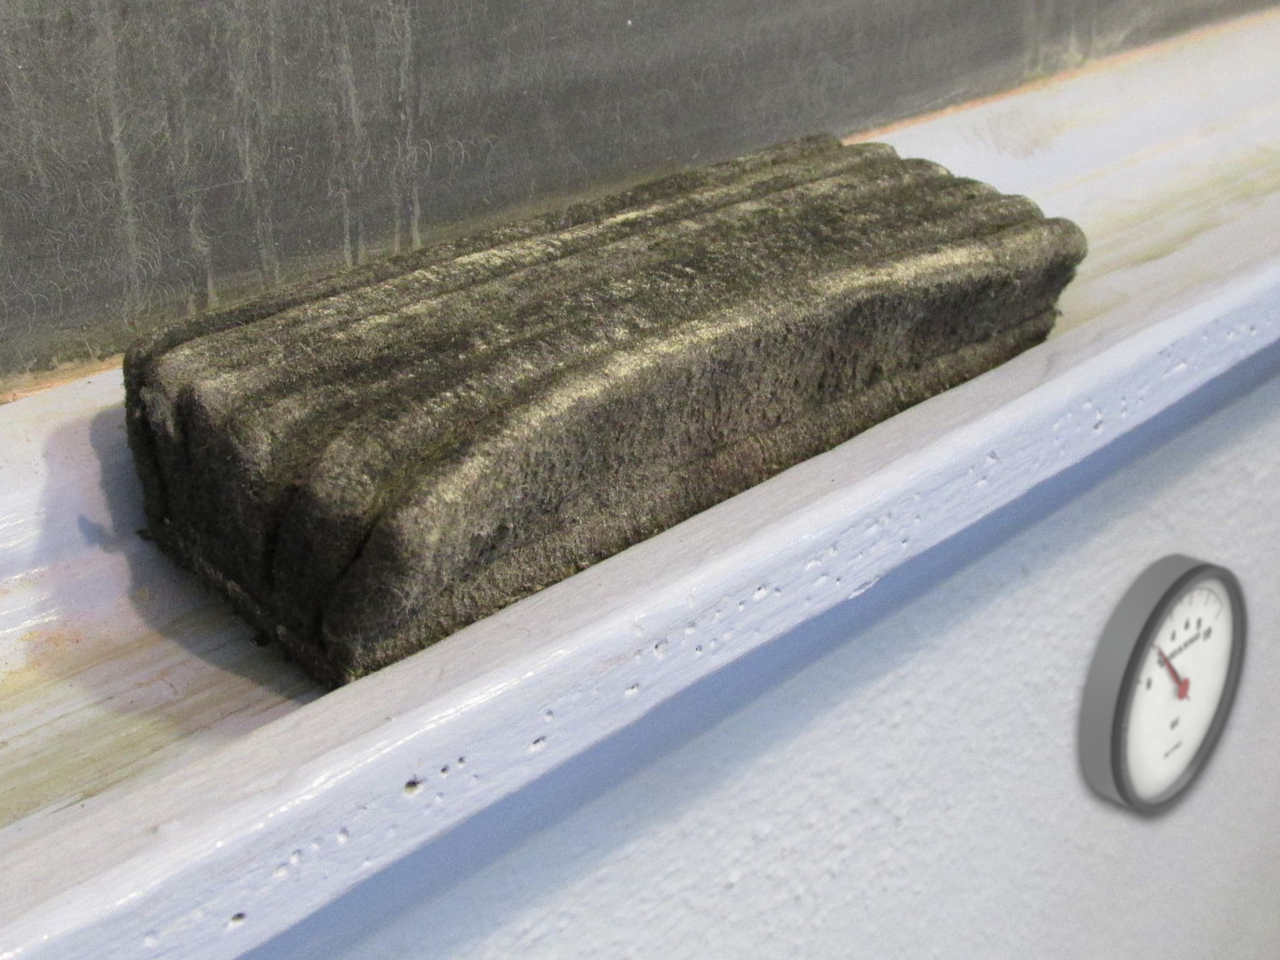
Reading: 2 (kV)
